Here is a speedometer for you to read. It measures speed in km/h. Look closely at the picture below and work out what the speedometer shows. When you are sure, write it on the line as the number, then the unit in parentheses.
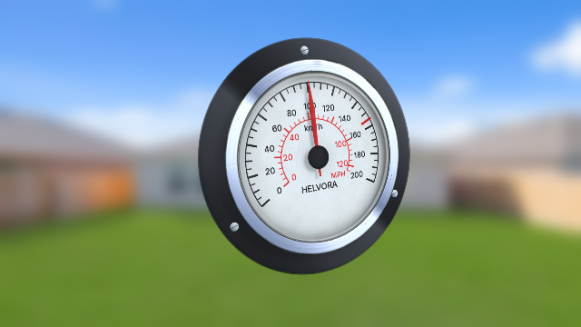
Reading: 100 (km/h)
